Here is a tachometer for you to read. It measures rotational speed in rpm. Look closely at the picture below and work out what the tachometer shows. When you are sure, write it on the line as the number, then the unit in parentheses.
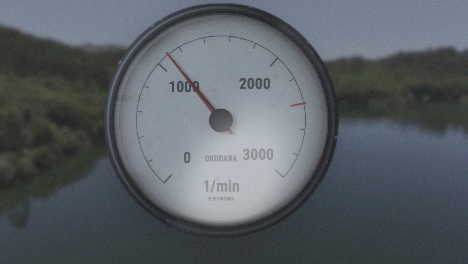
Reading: 1100 (rpm)
